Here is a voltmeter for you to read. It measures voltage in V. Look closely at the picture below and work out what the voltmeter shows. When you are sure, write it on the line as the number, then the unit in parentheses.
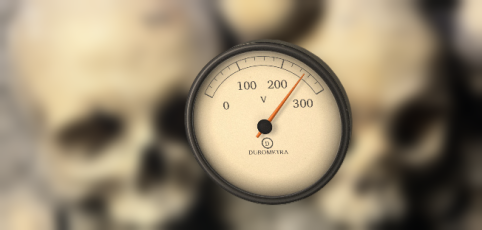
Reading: 250 (V)
